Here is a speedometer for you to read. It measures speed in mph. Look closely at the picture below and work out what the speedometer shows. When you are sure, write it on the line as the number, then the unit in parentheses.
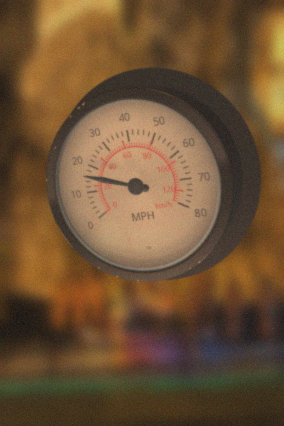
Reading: 16 (mph)
